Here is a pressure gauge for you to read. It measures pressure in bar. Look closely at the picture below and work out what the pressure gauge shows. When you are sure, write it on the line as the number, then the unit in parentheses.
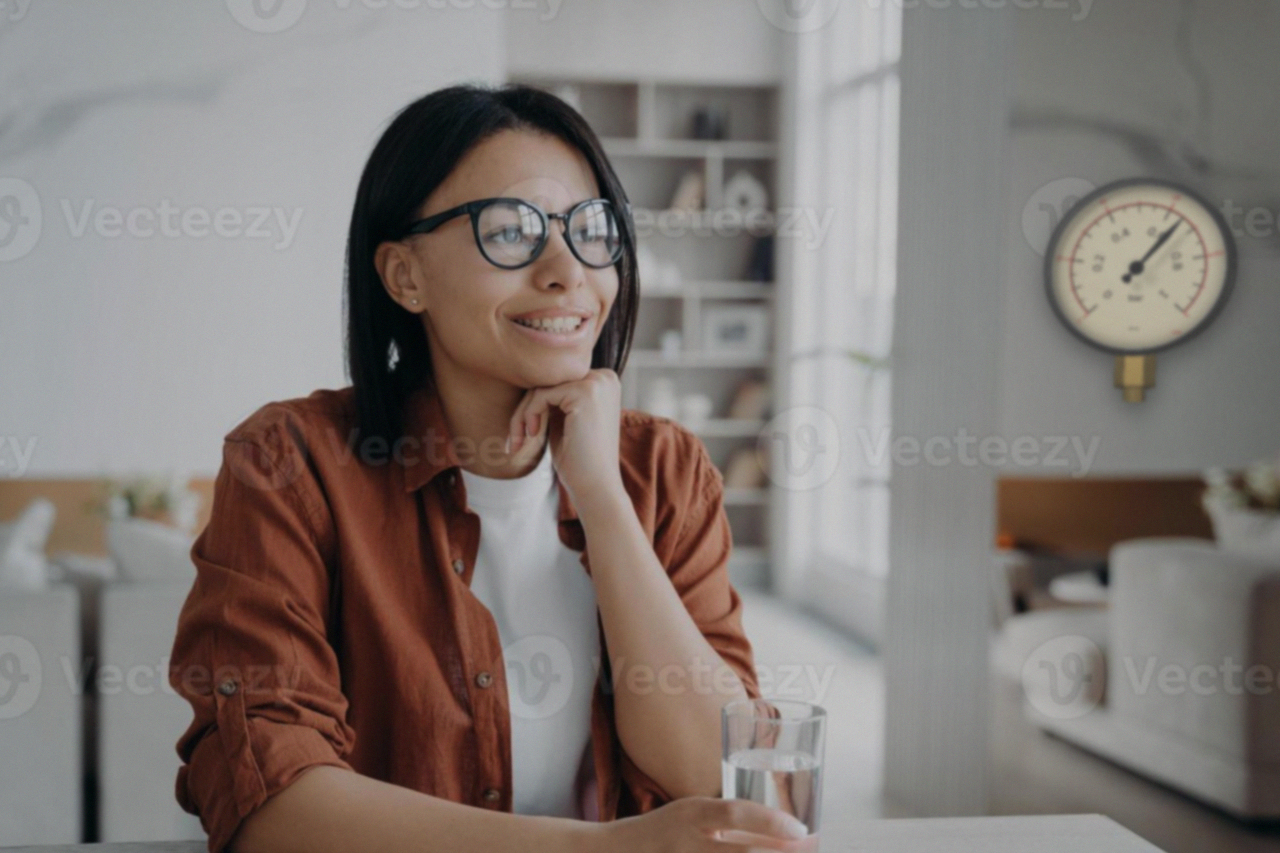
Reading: 0.65 (bar)
